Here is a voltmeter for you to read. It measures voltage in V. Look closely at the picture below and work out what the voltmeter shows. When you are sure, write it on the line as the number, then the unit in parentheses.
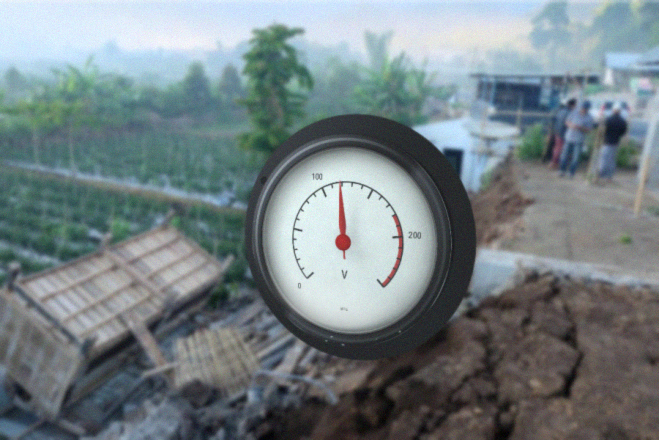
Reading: 120 (V)
